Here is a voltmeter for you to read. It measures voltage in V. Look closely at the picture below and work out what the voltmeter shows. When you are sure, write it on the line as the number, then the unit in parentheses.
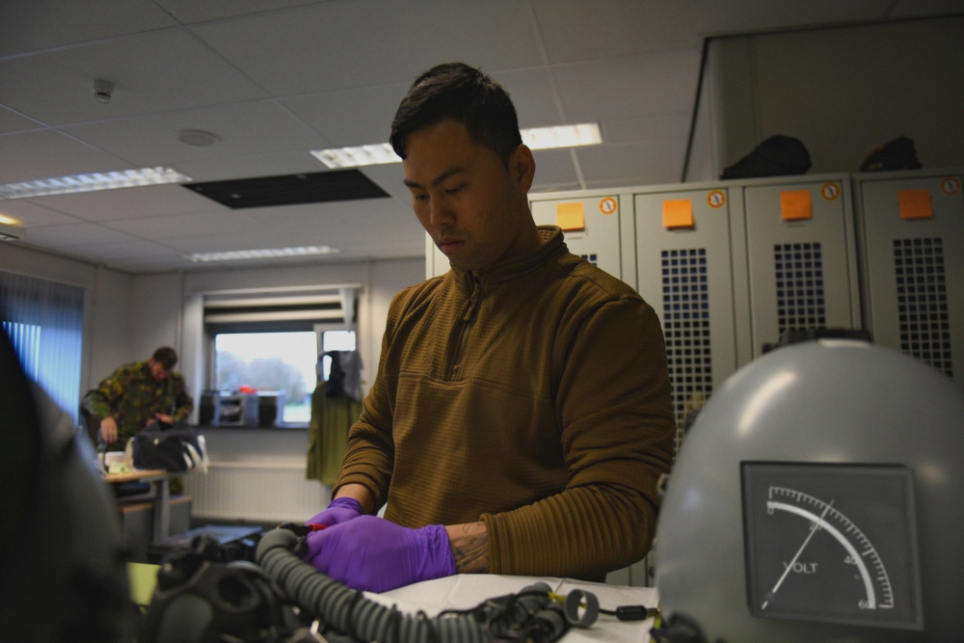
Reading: 20 (V)
